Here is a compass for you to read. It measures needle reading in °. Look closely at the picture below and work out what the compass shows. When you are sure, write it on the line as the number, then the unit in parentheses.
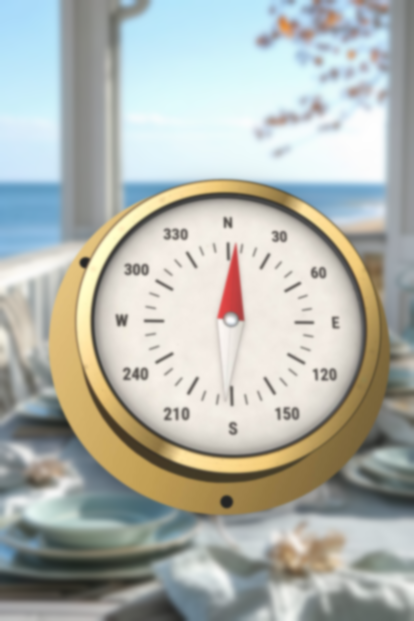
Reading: 5 (°)
